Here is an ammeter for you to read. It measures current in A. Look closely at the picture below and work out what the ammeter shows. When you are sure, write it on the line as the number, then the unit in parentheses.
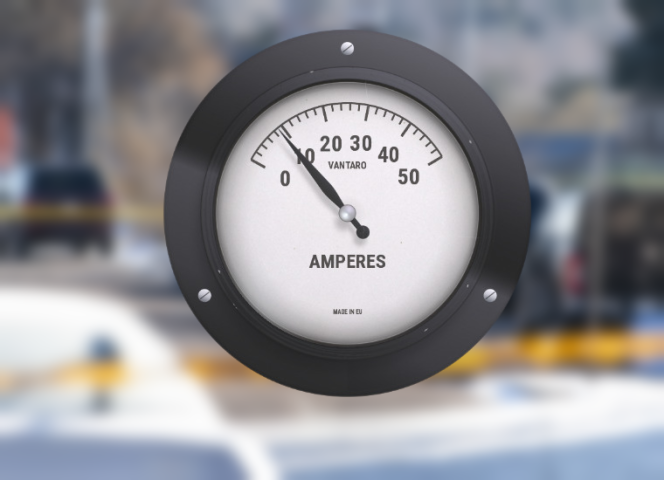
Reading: 9 (A)
